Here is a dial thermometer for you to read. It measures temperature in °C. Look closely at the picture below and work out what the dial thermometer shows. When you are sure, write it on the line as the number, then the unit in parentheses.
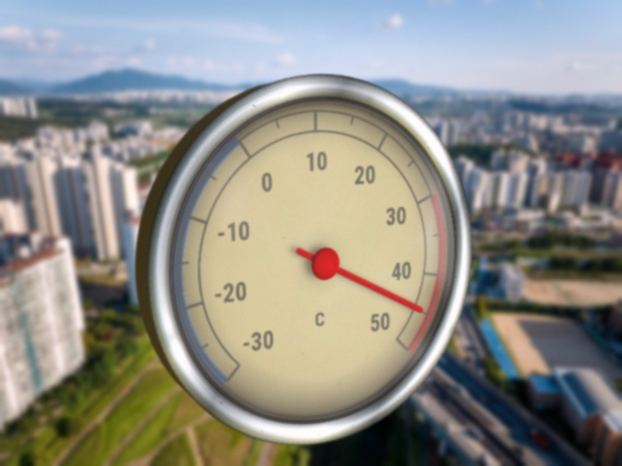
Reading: 45 (°C)
